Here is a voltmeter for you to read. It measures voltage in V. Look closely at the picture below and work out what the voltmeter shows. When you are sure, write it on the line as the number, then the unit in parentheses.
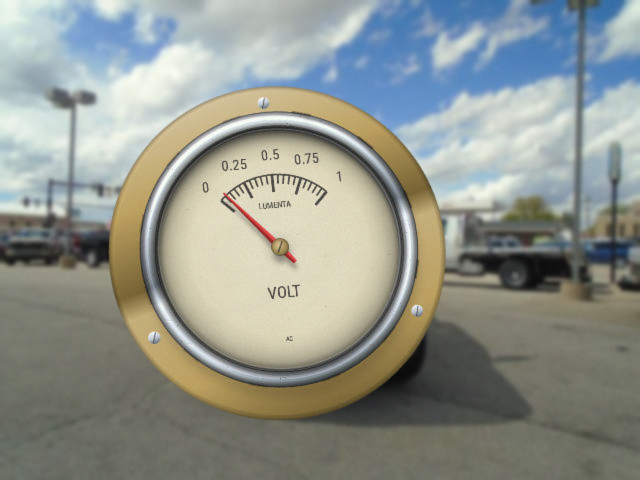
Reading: 0.05 (V)
